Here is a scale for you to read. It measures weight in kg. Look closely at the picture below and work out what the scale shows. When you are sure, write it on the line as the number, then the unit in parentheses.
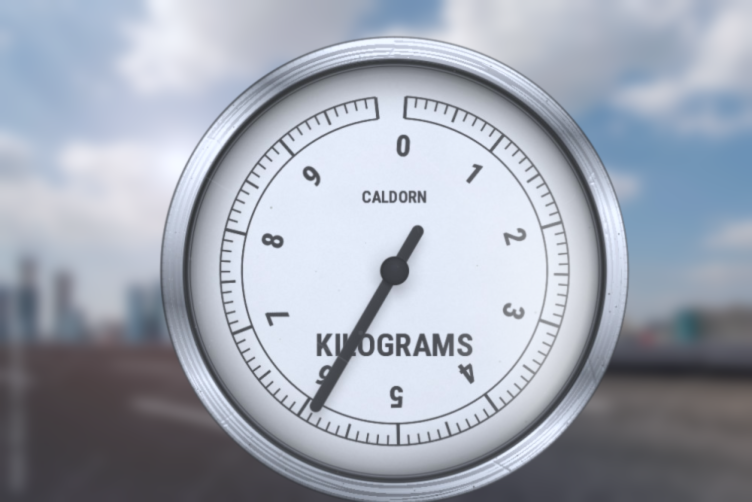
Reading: 5.9 (kg)
